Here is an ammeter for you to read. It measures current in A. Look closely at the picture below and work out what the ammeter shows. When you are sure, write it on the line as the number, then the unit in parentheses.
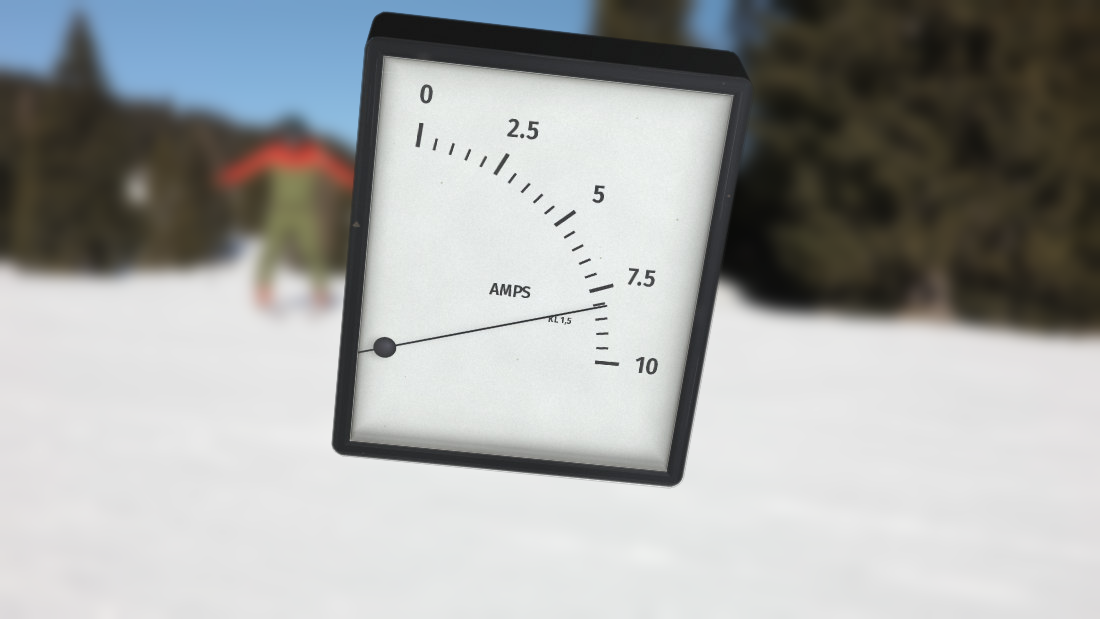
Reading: 8 (A)
